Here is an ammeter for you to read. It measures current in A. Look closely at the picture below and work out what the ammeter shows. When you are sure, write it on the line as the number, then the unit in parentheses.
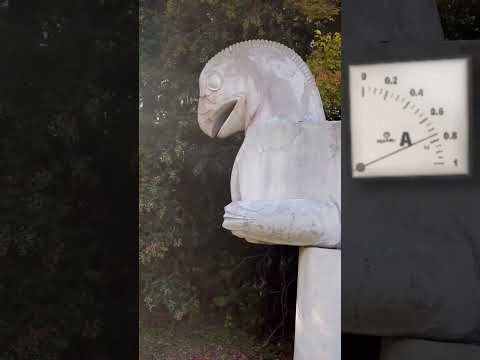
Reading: 0.75 (A)
